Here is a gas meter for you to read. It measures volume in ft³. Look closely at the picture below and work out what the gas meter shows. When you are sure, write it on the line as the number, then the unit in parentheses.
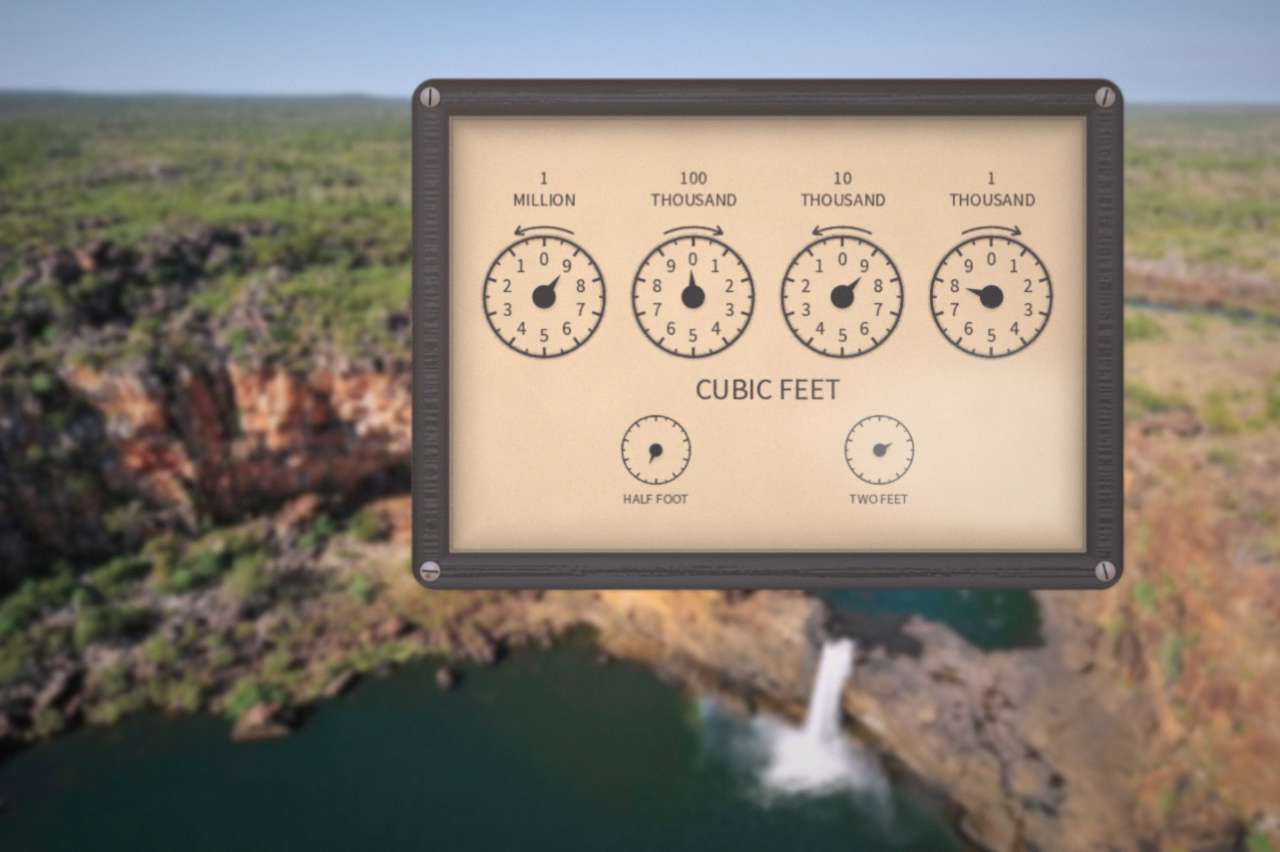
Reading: 898800 (ft³)
